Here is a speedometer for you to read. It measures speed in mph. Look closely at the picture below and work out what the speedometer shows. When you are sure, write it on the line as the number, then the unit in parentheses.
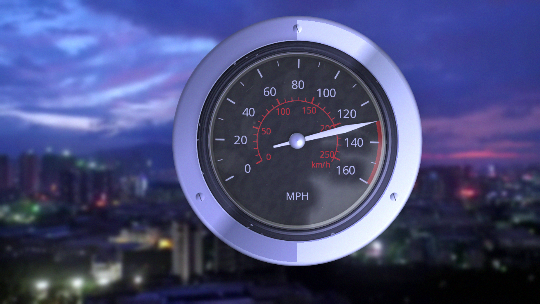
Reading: 130 (mph)
